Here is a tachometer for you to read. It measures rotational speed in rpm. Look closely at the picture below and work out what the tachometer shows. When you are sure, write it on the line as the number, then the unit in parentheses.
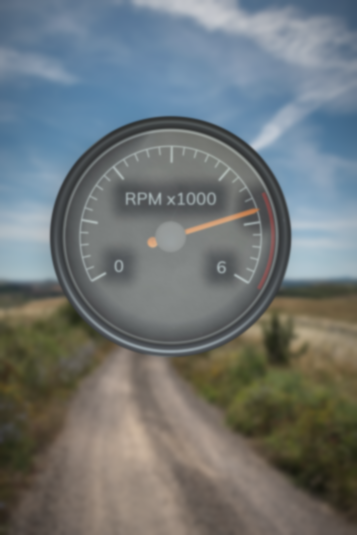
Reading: 4800 (rpm)
